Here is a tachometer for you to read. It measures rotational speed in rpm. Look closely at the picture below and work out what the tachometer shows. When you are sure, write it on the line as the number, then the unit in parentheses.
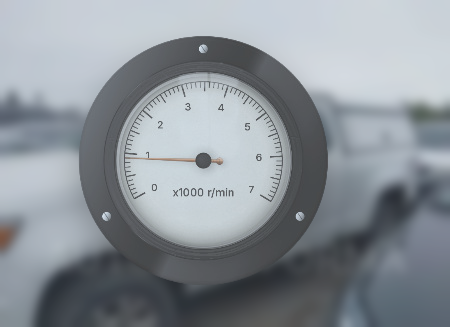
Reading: 900 (rpm)
